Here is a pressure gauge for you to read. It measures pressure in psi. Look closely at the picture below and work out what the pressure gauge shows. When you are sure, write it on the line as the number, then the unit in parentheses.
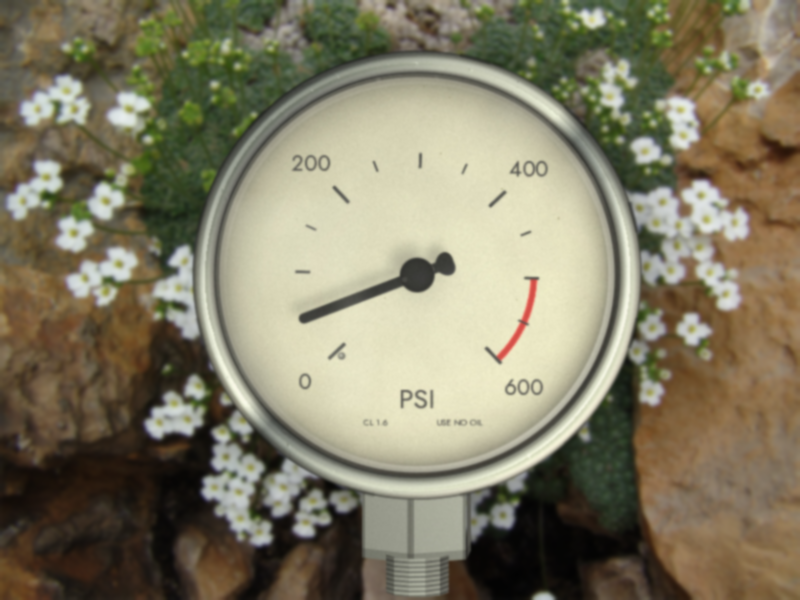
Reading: 50 (psi)
